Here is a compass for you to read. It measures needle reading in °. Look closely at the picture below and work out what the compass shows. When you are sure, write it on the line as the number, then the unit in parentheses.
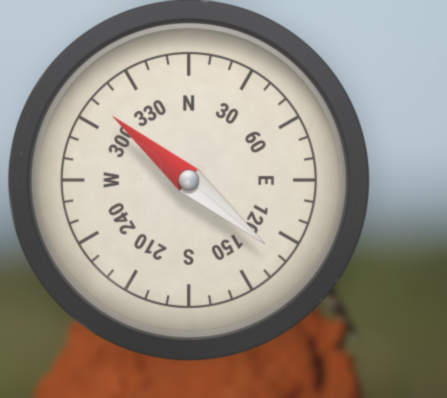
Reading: 310 (°)
